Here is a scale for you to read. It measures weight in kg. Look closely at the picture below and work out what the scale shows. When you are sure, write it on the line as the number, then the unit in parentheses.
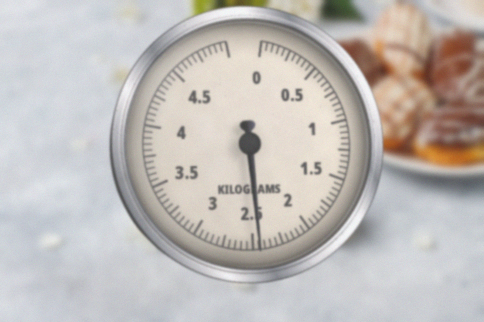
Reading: 2.45 (kg)
